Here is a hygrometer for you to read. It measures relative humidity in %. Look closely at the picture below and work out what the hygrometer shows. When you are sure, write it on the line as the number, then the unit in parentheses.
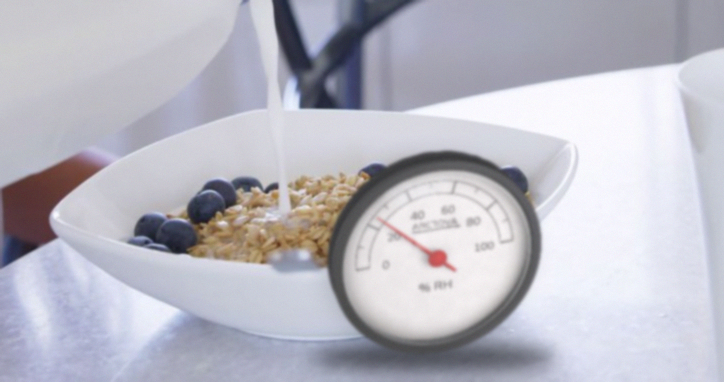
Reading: 25 (%)
